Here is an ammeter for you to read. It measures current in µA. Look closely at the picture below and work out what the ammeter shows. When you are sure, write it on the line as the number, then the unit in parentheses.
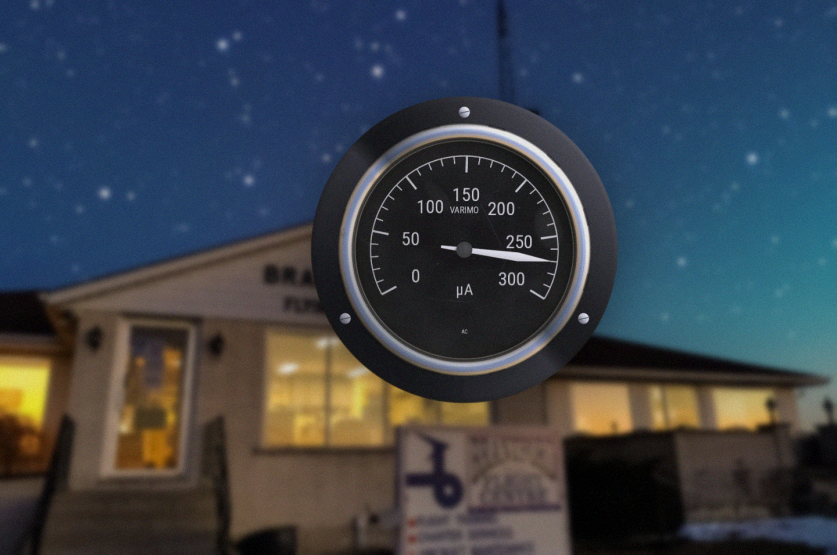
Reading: 270 (µA)
